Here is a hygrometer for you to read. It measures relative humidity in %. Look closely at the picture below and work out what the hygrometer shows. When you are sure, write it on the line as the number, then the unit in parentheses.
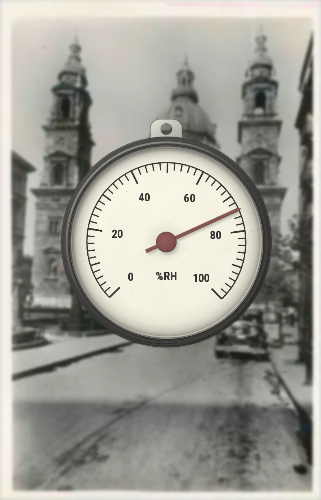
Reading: 74 (%)
